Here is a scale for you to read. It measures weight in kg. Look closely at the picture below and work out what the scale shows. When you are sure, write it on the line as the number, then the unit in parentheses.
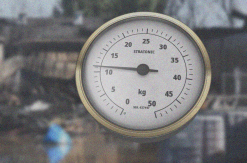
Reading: 11 (kg)
